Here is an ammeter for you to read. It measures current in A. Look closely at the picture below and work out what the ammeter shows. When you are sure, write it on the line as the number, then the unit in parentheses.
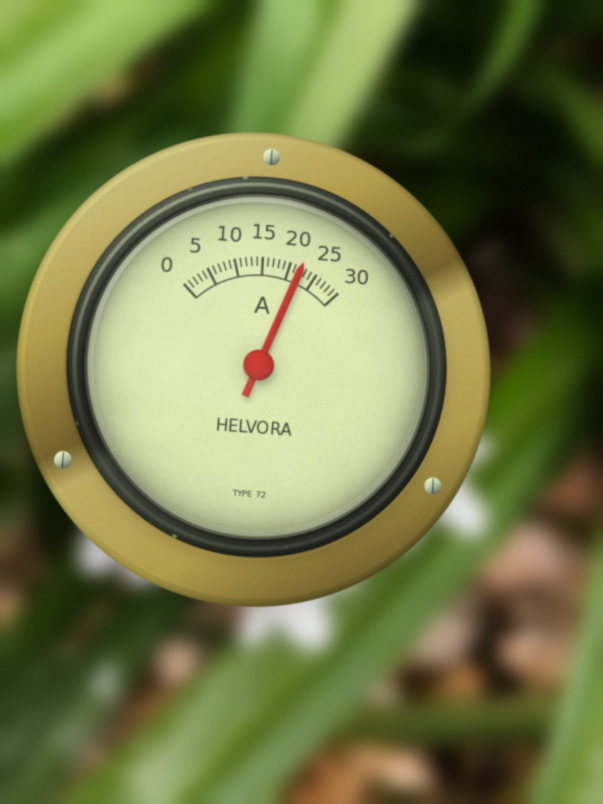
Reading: 22 (A)
